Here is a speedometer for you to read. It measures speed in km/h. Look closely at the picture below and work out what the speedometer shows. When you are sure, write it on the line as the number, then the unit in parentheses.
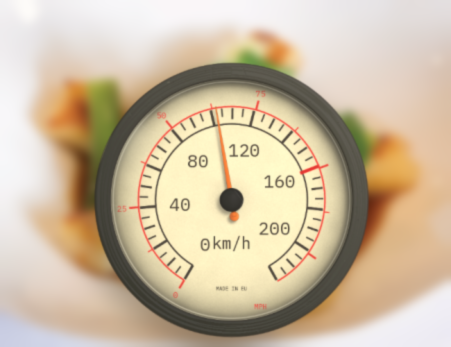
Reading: 102.5 (km/h)
